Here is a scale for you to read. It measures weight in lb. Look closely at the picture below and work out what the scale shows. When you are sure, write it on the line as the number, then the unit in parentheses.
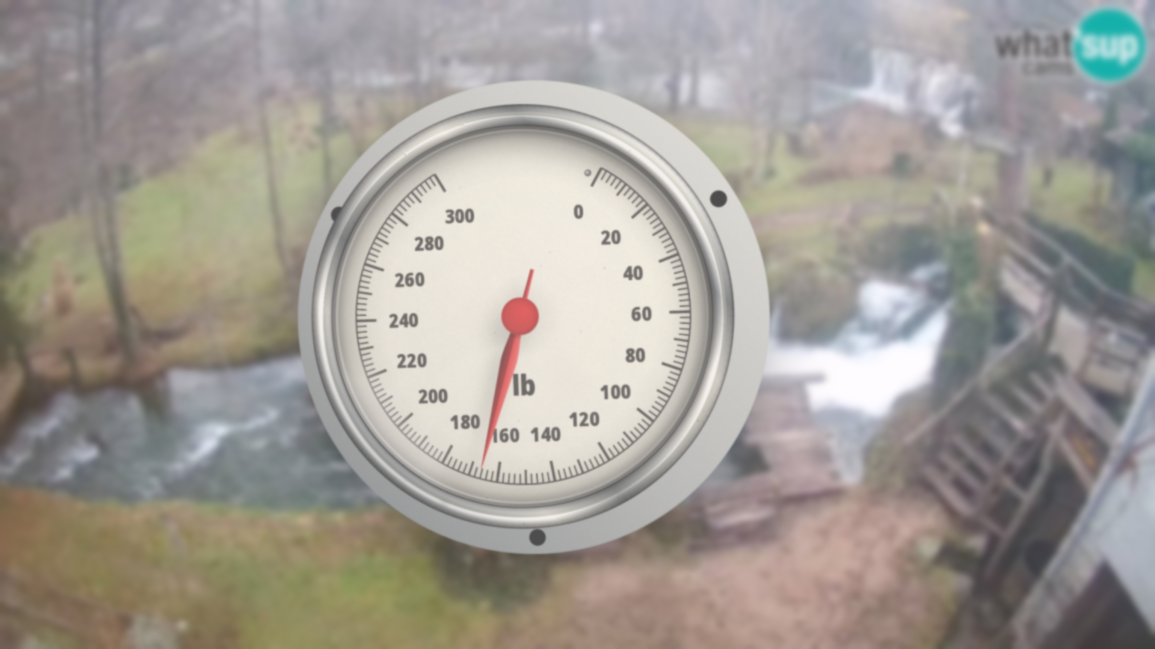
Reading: 166 (lb)
